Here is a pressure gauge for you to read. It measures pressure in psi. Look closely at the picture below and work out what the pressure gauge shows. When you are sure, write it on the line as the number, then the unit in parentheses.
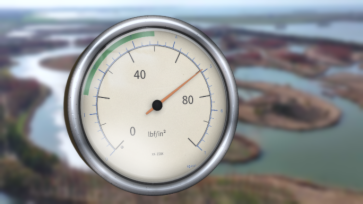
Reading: 70 (psi)
